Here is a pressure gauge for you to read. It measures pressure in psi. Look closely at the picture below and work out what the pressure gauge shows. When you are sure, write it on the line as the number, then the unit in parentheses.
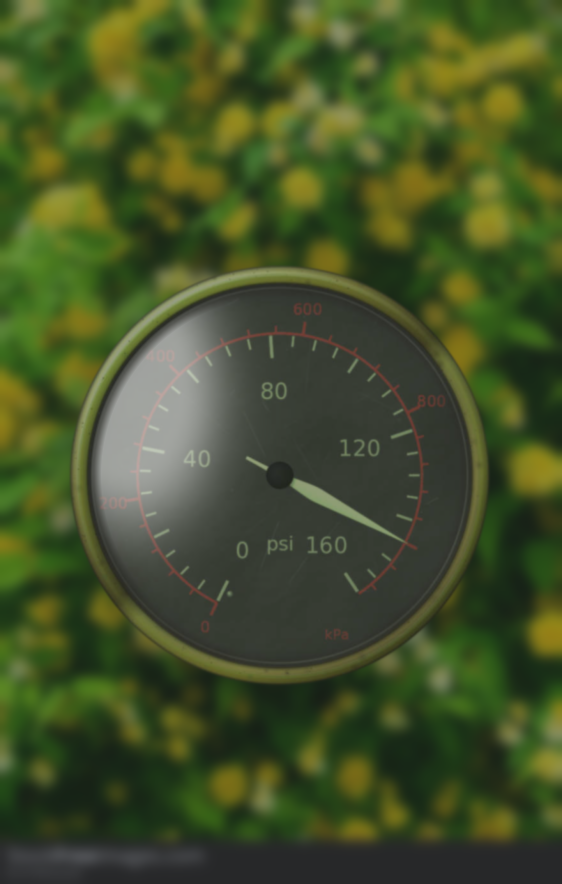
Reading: 145 (psi)
